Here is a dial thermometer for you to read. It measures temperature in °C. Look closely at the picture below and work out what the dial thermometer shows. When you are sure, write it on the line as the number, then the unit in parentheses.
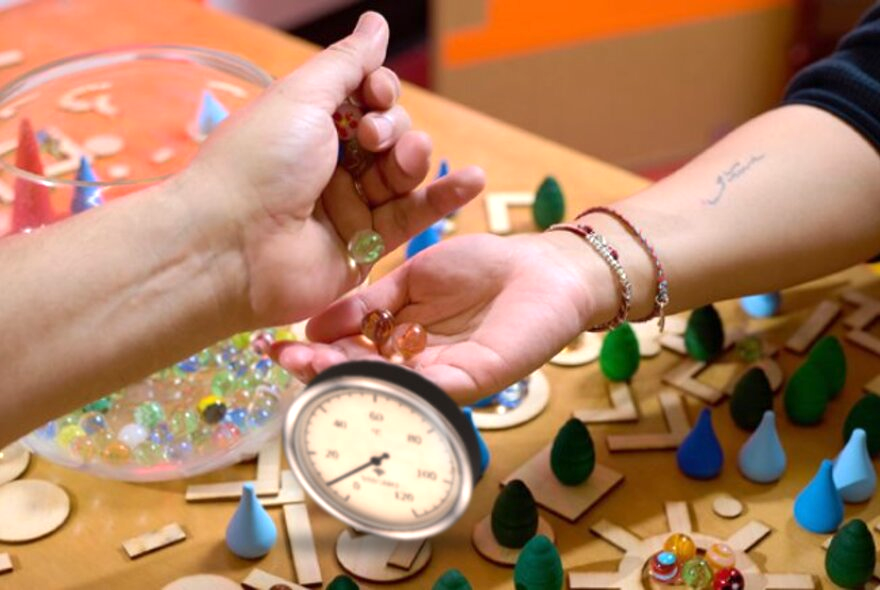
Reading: 8 (°C)
